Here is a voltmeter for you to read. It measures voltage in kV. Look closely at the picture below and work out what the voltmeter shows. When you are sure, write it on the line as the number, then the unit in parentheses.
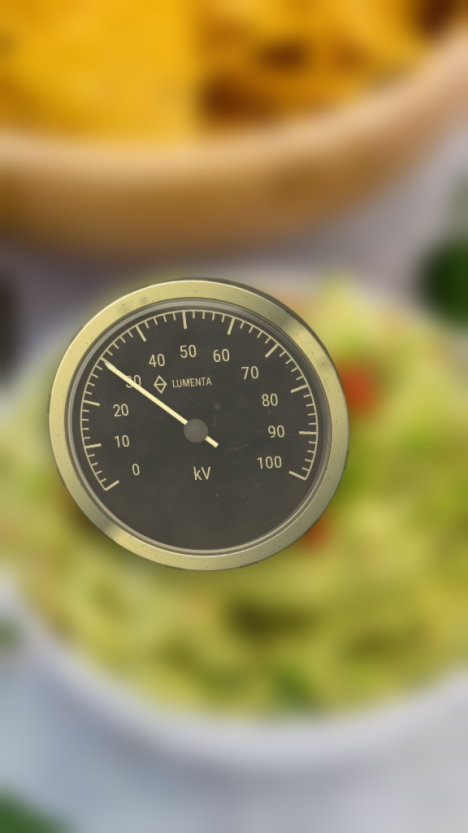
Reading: 30 (kV)
